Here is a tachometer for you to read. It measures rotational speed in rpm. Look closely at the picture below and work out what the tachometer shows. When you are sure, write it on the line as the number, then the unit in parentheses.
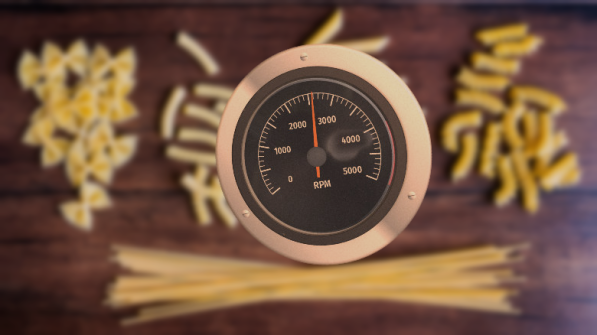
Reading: 2600 (rpm)
